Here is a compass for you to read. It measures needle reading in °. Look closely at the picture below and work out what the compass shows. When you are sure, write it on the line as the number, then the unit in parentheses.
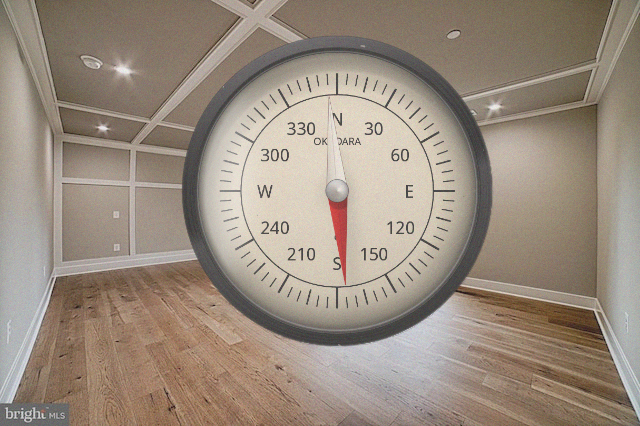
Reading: 175 (°)
